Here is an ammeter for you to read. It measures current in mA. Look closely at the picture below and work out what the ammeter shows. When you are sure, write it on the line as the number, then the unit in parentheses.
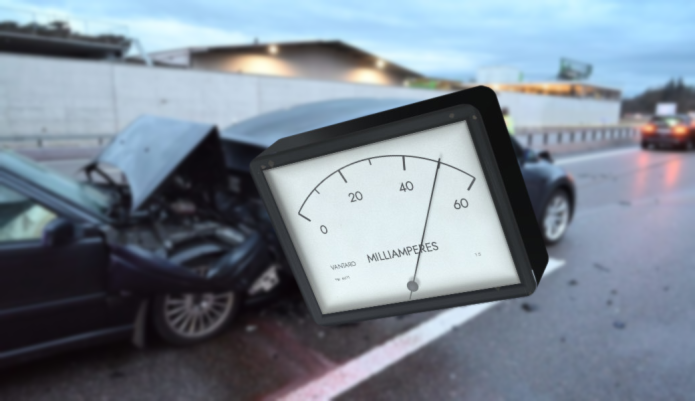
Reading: 50 (mA)
